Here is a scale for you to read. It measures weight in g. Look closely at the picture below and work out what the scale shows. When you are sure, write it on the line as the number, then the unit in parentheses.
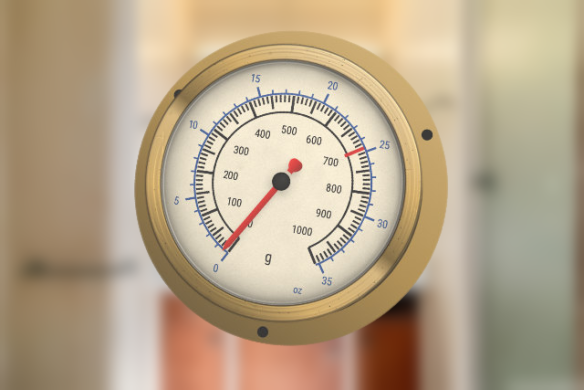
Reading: 10 (g)
